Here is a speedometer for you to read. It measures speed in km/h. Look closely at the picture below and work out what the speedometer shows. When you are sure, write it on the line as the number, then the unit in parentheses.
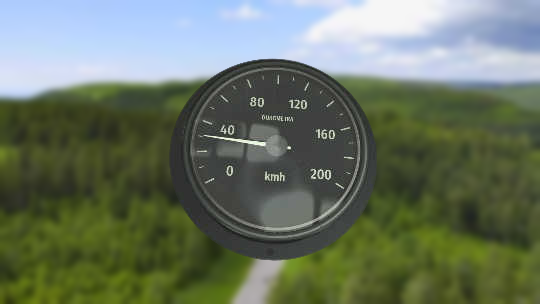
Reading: 30 (km/h)
